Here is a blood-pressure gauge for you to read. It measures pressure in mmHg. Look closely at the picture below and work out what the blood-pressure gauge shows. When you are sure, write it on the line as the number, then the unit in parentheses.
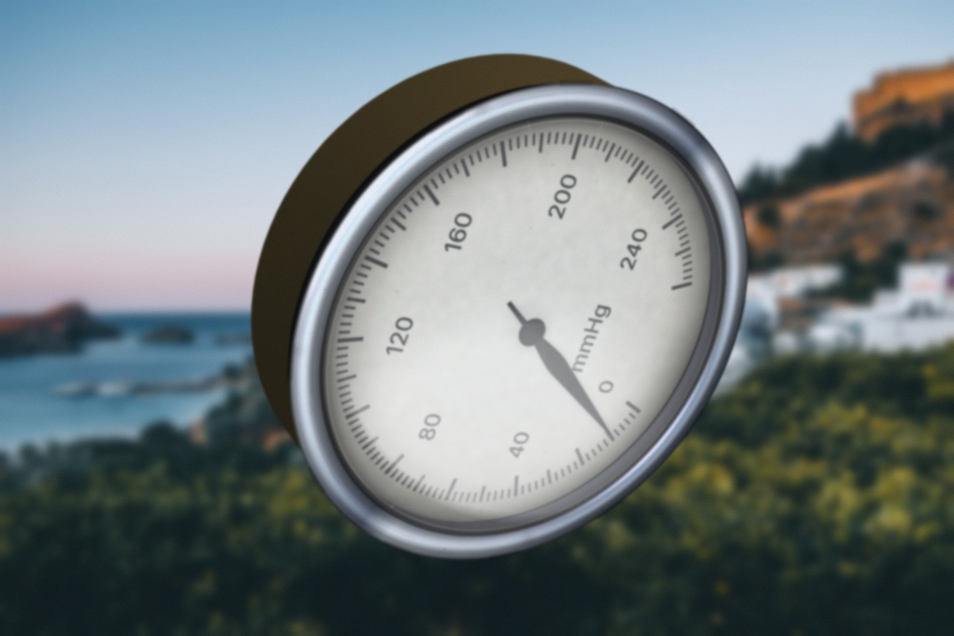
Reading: 10 (mmHg)
